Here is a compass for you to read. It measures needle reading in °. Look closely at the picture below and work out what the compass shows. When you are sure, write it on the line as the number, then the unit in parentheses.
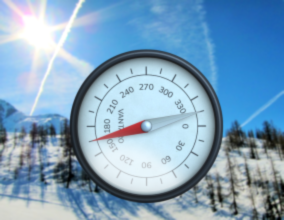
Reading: 165 (°)
